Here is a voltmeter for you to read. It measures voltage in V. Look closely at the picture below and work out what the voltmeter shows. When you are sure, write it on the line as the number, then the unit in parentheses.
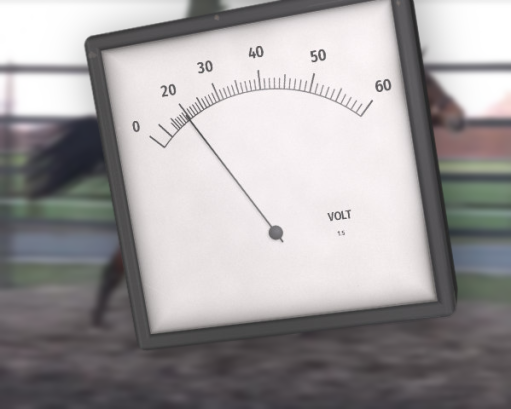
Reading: 20 (V)
